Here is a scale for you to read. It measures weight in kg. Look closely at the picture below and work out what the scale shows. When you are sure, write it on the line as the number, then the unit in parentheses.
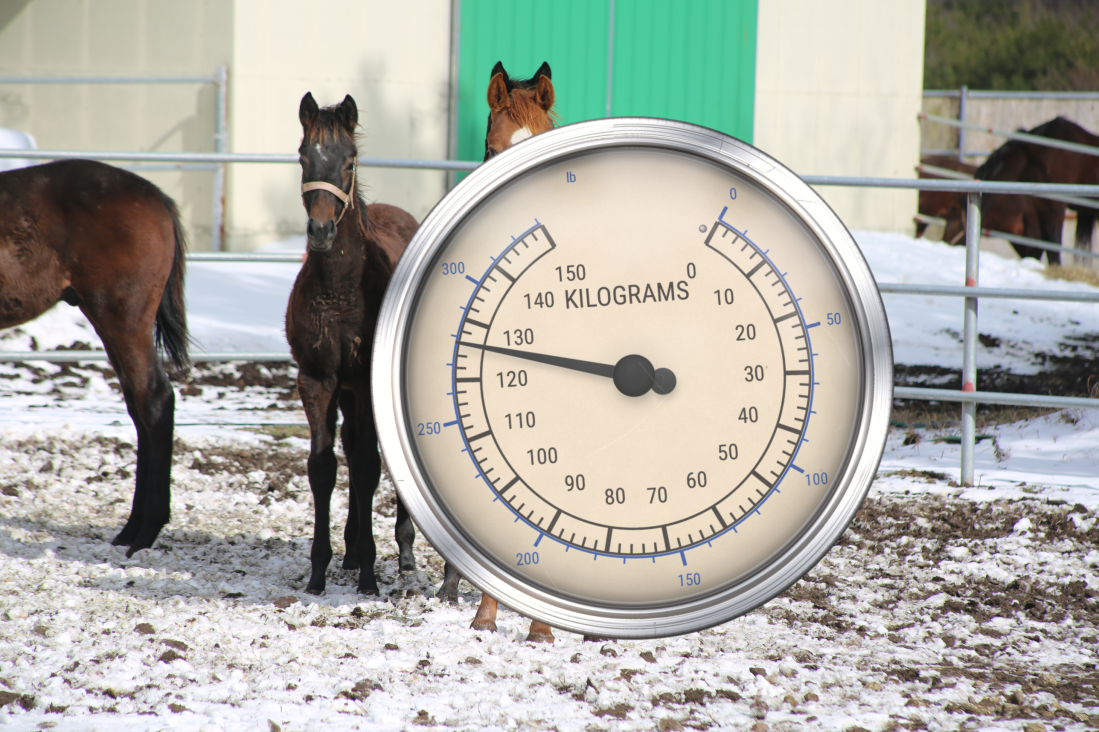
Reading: 126 (kg)
